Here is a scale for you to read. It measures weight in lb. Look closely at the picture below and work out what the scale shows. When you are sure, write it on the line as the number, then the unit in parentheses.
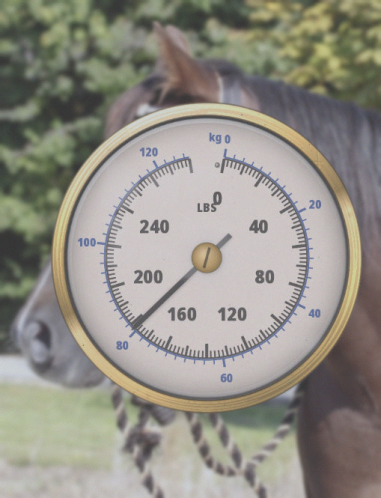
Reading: 178 (lb)
